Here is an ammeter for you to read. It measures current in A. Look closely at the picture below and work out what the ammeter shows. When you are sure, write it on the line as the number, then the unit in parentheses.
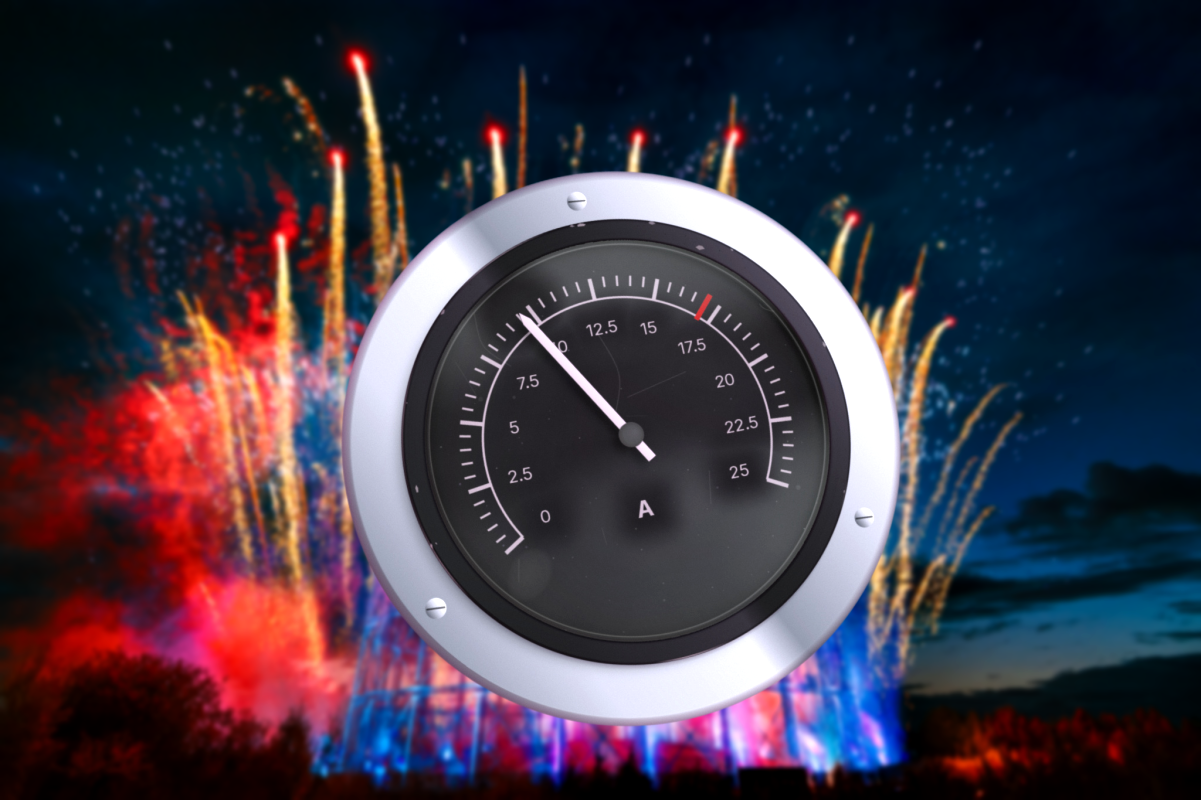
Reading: 9.5 (A)
